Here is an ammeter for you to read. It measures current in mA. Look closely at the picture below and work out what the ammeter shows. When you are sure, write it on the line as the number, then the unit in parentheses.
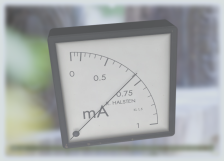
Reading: 0.7 (mA)
